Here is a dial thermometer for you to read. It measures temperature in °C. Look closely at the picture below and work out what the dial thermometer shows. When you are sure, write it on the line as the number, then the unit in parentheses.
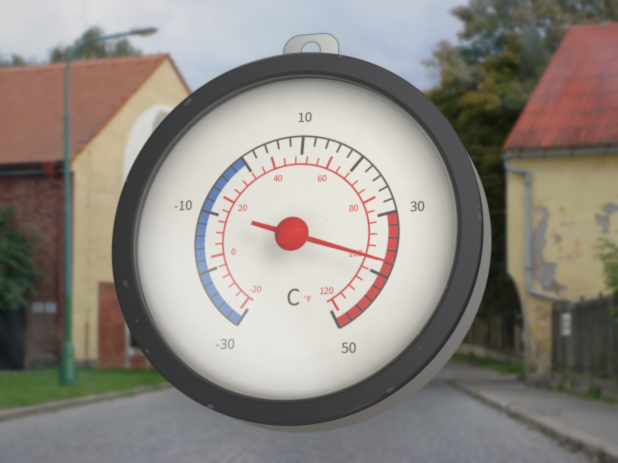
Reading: 38 (°C)
